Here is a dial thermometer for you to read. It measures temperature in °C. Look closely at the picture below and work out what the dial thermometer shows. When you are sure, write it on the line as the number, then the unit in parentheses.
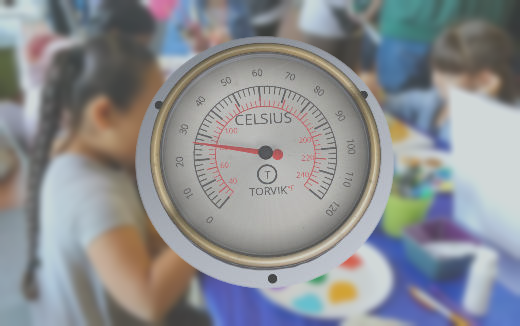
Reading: 26 (°C)
